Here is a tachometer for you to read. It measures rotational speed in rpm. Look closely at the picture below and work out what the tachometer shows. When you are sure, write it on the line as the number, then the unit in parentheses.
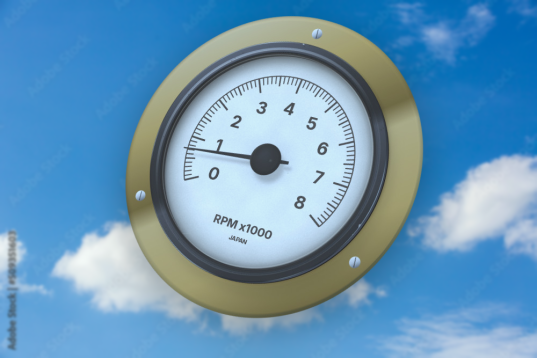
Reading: 700 (rpm)
